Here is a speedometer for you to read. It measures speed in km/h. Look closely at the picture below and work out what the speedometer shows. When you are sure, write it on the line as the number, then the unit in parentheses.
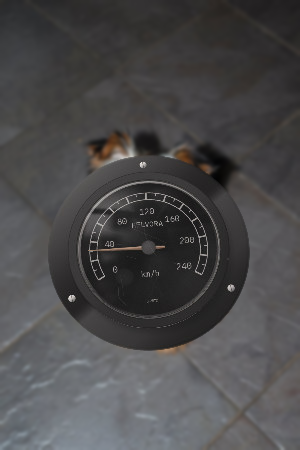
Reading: 30 (km/h)
